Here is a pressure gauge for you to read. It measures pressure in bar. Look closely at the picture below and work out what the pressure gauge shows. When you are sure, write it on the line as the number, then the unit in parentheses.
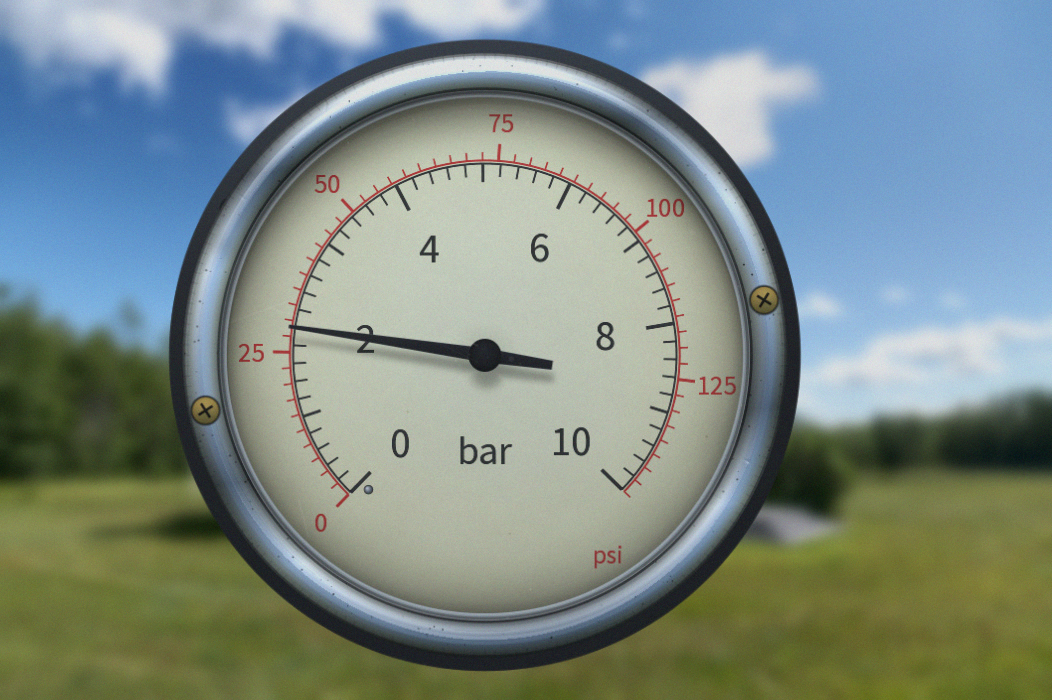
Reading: 2 (bar)
